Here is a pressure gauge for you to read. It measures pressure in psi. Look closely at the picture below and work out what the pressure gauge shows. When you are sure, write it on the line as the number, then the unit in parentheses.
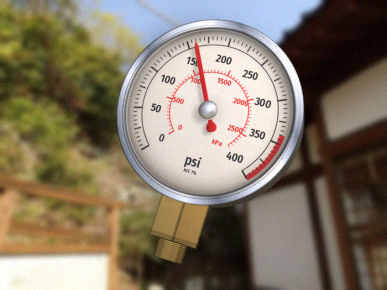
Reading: 160 (psi)
